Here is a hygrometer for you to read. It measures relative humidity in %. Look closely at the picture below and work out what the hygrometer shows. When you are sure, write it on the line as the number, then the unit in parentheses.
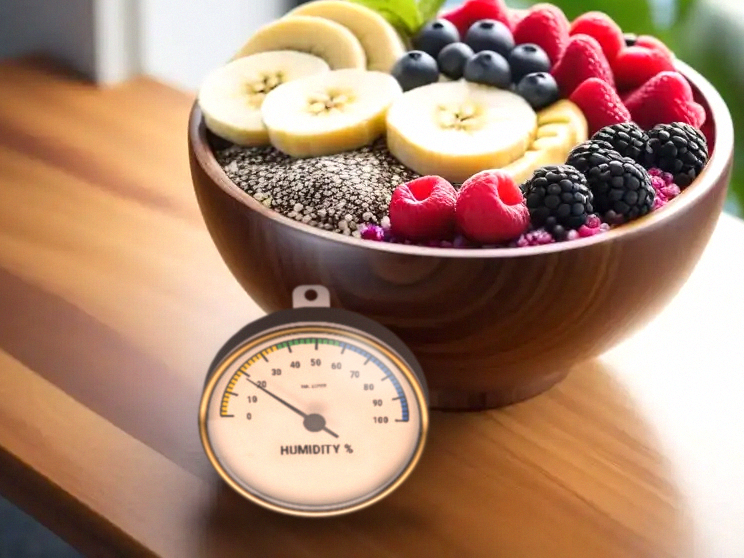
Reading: 20 (%)
